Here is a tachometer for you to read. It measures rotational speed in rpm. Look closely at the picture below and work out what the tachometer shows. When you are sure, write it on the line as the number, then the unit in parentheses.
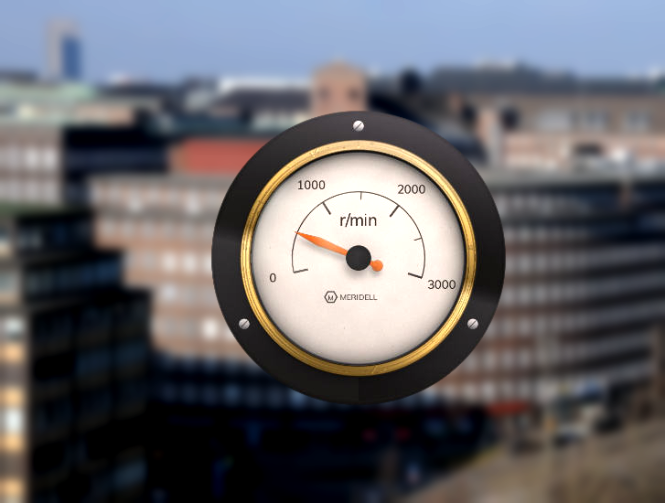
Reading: 500 (rpm)
